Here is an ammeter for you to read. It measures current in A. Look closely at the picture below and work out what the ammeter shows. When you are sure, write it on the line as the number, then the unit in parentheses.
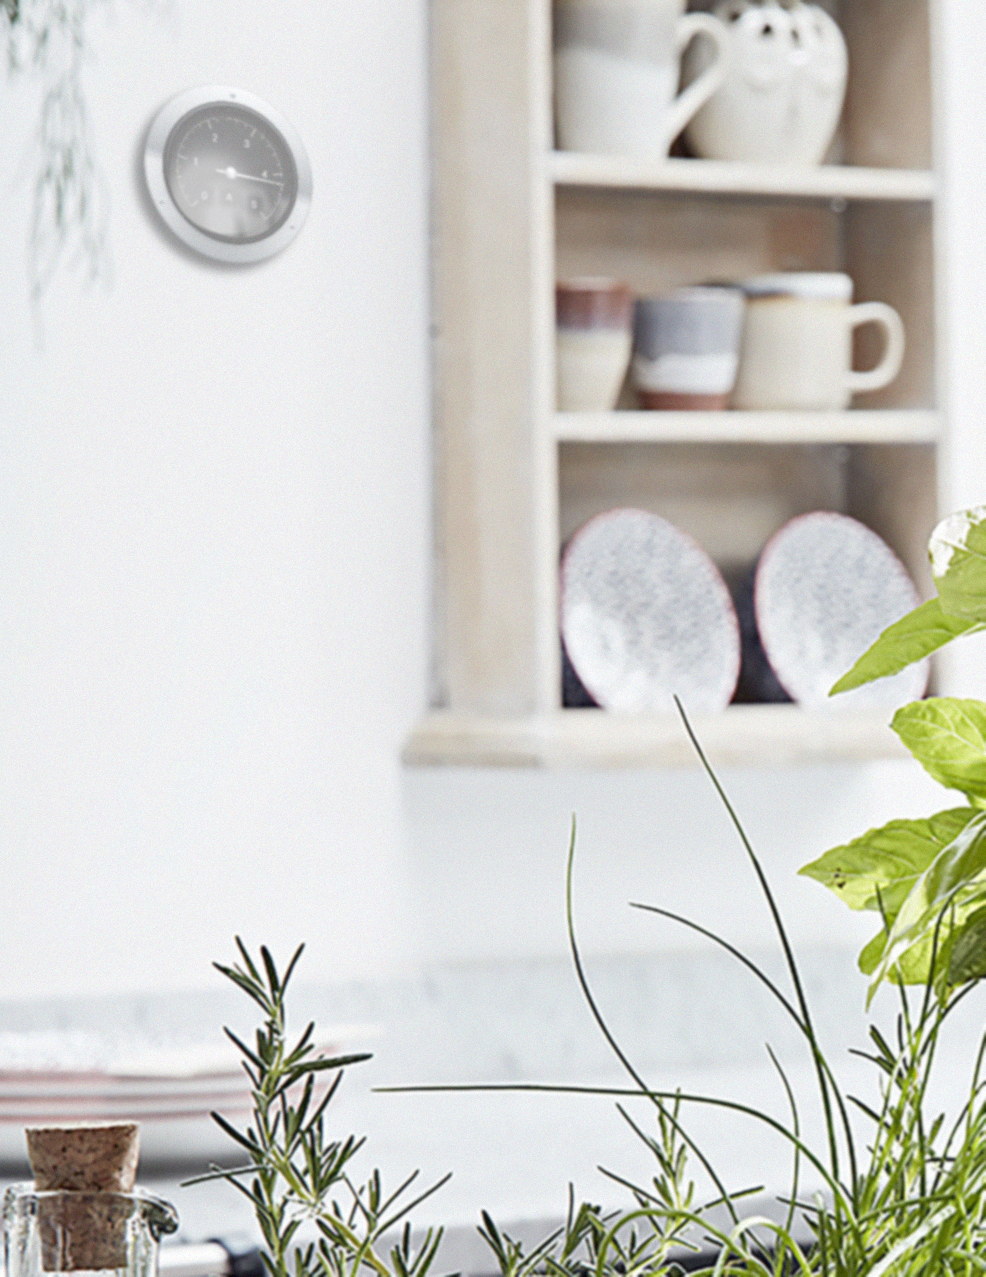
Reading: 4.2 (A)
